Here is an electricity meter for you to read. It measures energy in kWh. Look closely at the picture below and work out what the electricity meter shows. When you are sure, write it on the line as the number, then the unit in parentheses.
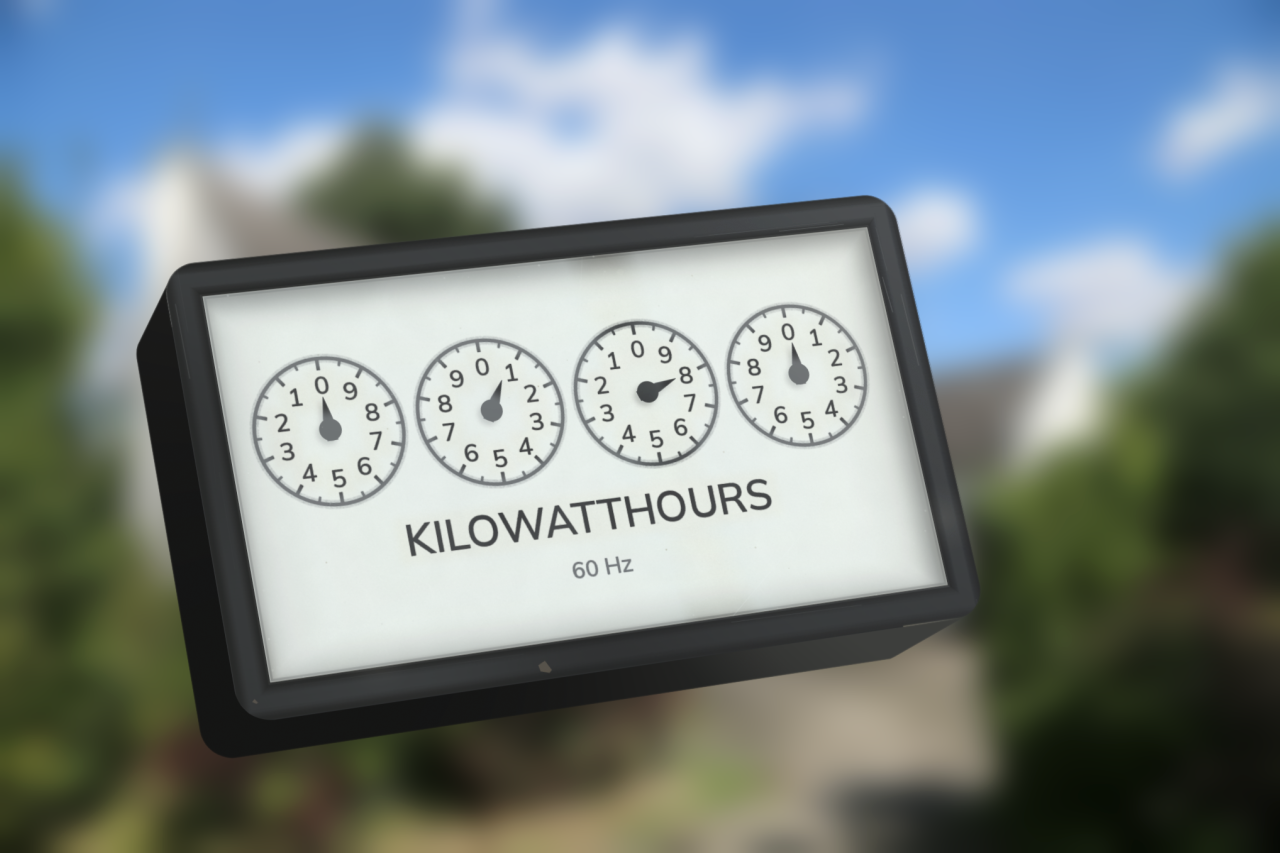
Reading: 80 (kWh)
